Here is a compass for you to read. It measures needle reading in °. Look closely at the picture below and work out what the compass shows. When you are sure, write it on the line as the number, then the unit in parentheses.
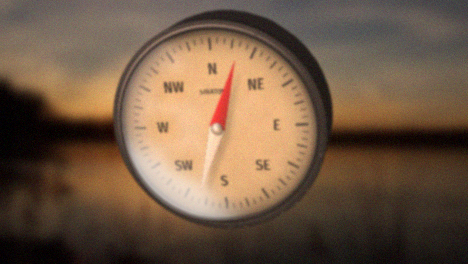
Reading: 20 (°)
